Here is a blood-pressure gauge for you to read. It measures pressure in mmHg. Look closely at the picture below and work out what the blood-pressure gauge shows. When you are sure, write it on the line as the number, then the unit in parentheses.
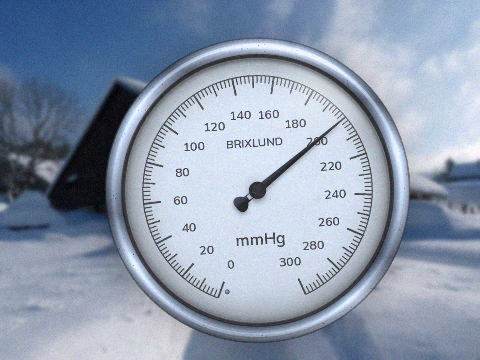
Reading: 200 (mmHg)
